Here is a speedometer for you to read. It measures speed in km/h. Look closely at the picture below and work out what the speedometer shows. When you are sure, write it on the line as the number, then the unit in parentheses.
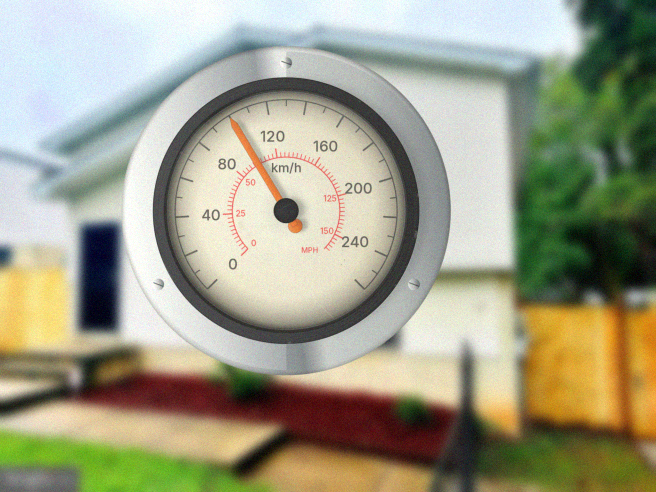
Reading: 100 (km/h)
